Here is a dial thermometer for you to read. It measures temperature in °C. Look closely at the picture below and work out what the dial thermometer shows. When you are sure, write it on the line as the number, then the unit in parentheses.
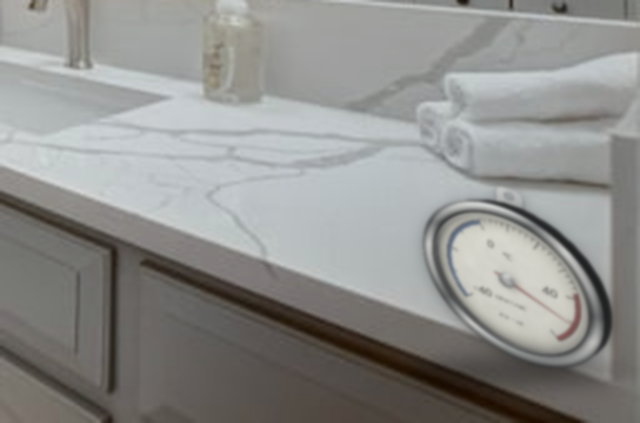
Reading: 50 (°C)
